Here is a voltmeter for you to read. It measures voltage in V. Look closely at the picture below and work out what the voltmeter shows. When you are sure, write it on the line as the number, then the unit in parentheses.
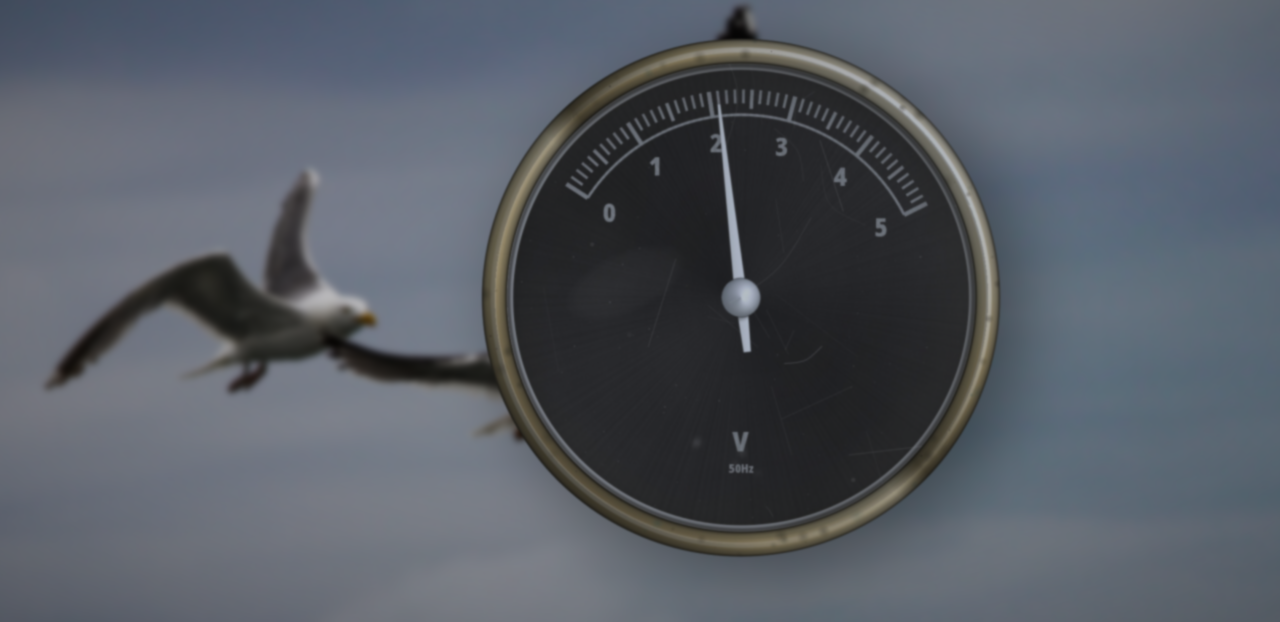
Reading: 2.1 (V)
